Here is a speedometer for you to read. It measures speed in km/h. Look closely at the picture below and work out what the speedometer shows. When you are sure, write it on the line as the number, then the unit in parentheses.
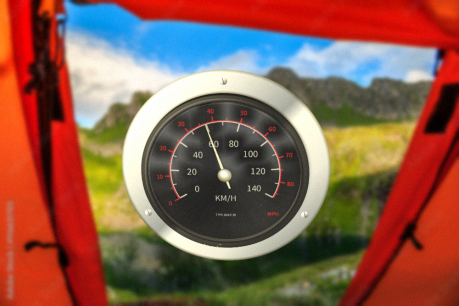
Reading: 60 (km/h)
